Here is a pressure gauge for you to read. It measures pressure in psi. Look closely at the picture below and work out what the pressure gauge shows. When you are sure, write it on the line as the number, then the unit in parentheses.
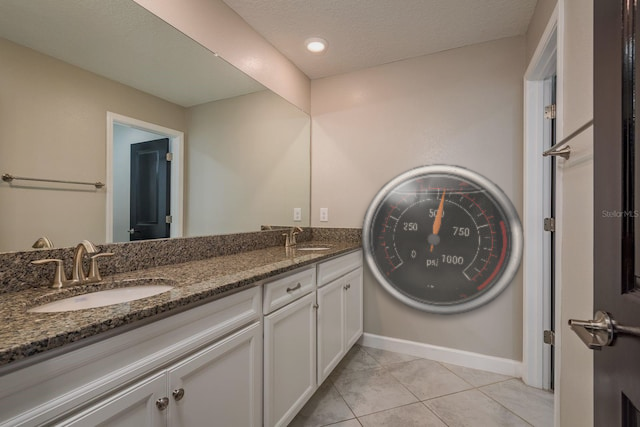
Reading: 525 (psi)
